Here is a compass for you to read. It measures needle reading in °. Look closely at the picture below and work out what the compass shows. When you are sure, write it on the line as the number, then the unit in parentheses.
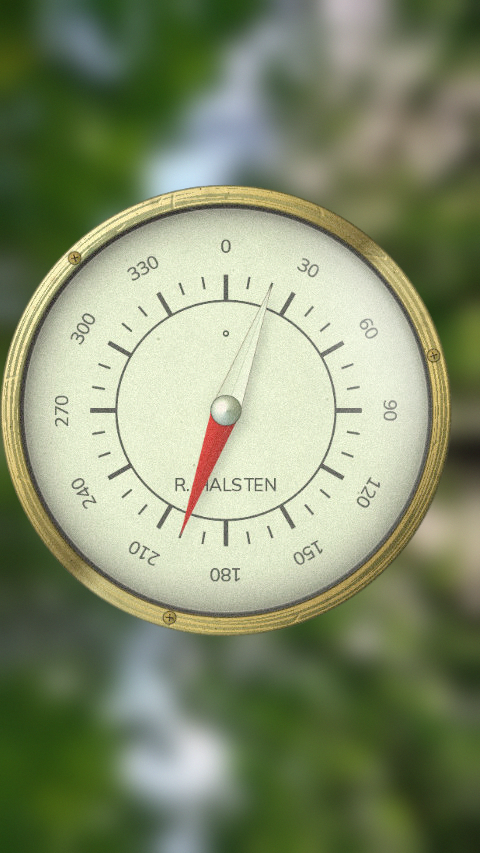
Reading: 200 (°)
